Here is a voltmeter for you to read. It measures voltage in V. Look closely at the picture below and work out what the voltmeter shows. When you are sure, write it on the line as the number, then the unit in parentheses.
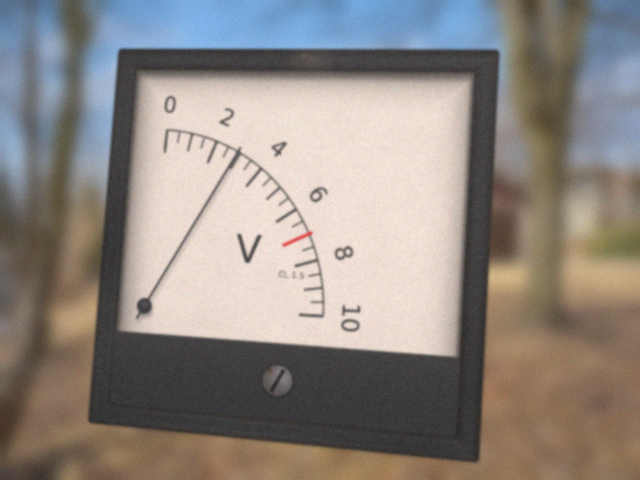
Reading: 3 (V)
